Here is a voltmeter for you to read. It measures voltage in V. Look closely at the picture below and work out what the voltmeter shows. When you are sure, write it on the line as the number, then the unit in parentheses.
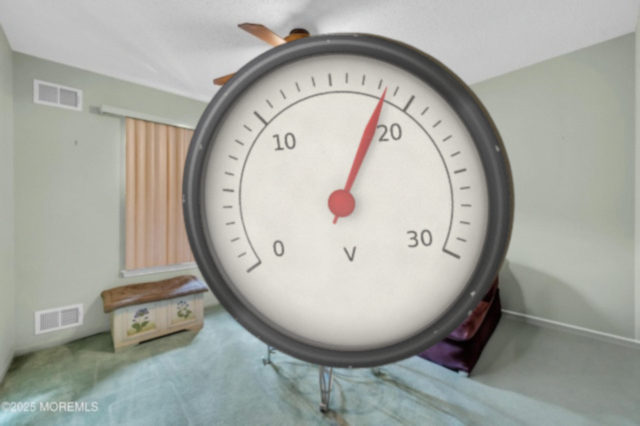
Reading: 18.5 (V)
